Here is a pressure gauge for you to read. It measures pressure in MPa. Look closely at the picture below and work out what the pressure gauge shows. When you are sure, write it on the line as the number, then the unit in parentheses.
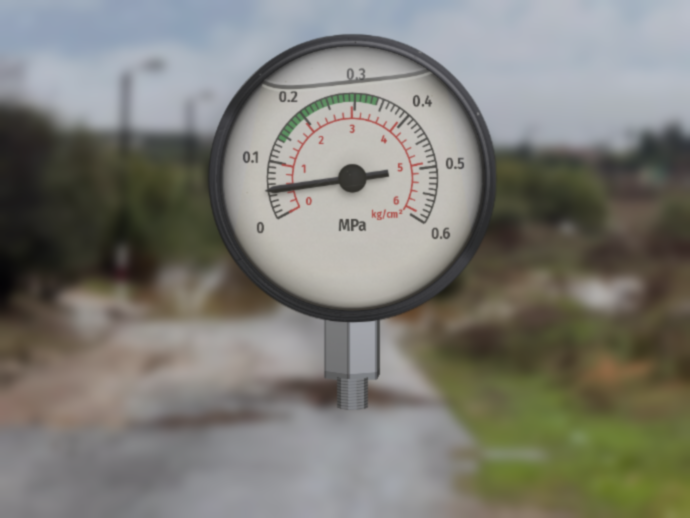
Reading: 0.05 (MPa)
